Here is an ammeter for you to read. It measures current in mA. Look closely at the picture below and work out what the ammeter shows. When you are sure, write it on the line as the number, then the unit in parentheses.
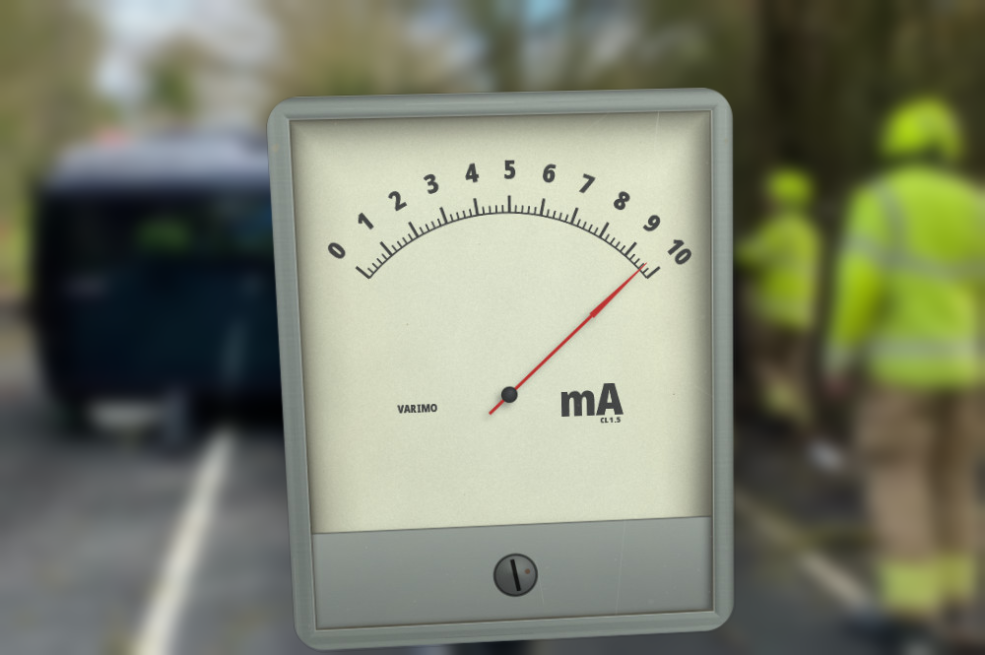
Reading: 9.6 (mA)
